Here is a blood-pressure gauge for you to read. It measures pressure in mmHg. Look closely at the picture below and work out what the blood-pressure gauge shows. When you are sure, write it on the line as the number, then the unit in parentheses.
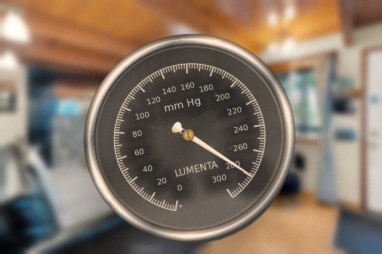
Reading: 280 (mmHg)
